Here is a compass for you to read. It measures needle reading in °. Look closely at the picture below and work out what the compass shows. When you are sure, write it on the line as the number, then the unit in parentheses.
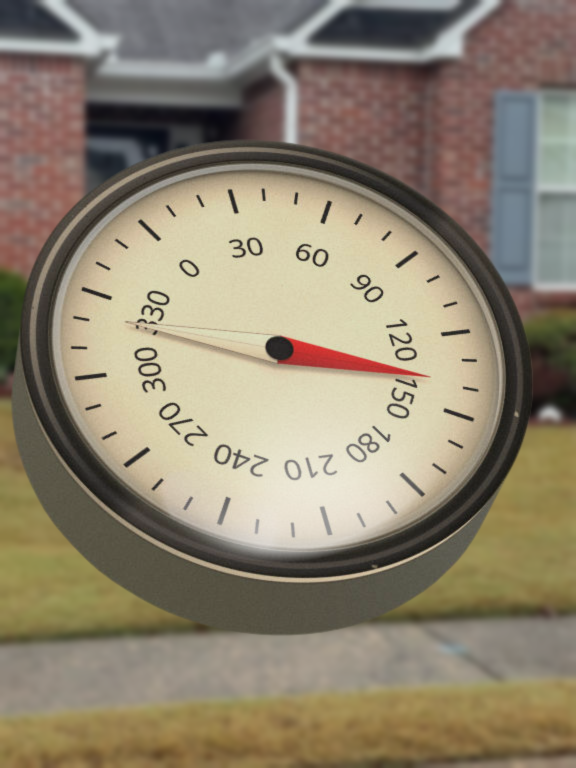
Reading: 140 (°)
